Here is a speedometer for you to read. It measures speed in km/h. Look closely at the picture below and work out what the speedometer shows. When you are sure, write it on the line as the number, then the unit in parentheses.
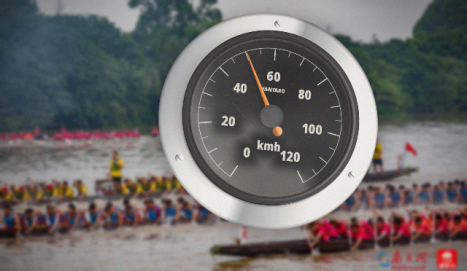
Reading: 50 (km/h)
